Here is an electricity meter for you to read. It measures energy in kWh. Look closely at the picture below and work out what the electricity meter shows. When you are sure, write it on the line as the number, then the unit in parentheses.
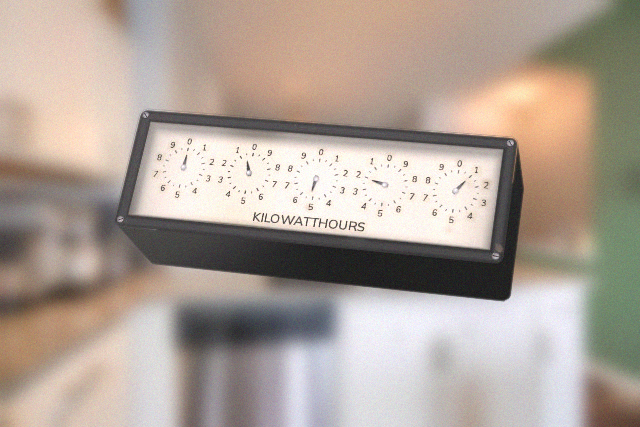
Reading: 521 (kWh)
